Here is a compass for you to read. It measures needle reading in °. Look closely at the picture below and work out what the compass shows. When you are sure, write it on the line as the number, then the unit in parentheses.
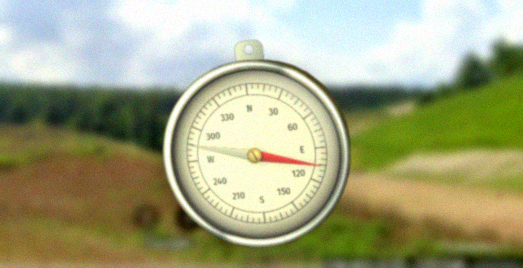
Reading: 105 (°)
